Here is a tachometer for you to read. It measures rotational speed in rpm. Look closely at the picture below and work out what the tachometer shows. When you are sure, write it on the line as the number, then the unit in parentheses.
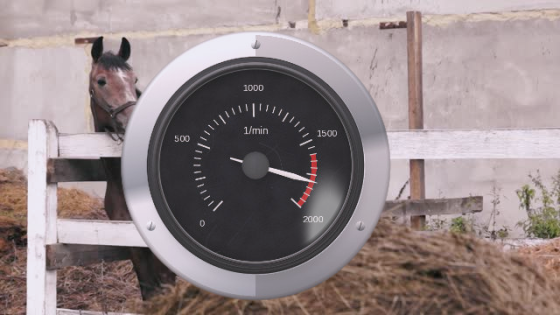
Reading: 1800 (rpm)
